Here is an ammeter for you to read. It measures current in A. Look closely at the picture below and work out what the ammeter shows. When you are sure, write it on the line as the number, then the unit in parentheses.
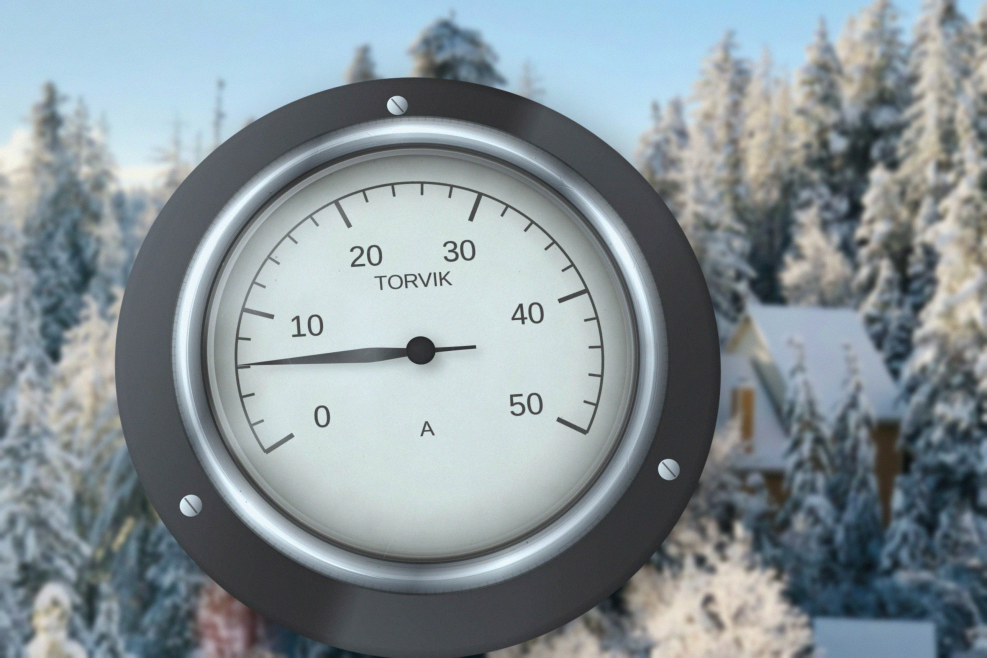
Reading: 6 (A)
